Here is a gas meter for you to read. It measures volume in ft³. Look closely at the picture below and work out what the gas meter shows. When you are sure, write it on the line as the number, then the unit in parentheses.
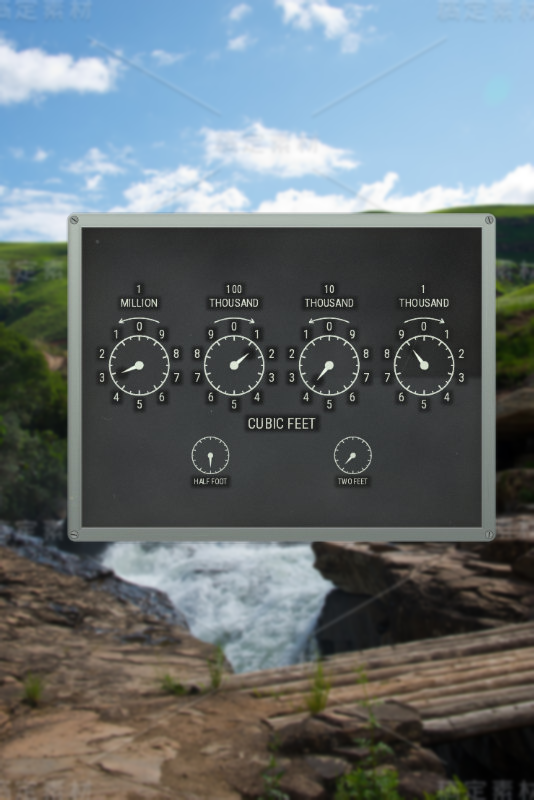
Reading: 313900 (ft³)
